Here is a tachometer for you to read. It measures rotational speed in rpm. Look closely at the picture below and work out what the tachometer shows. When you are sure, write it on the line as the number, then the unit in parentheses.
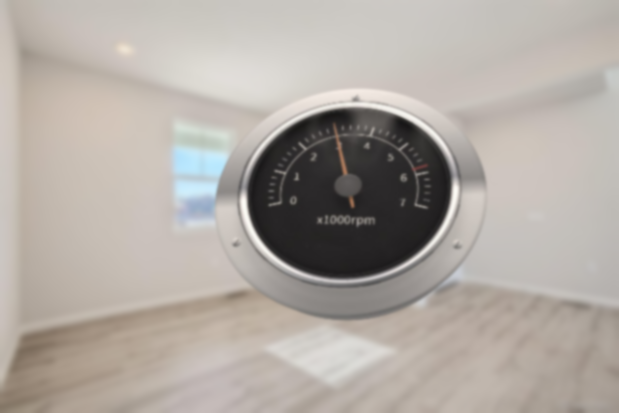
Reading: 3000 (rpm)
